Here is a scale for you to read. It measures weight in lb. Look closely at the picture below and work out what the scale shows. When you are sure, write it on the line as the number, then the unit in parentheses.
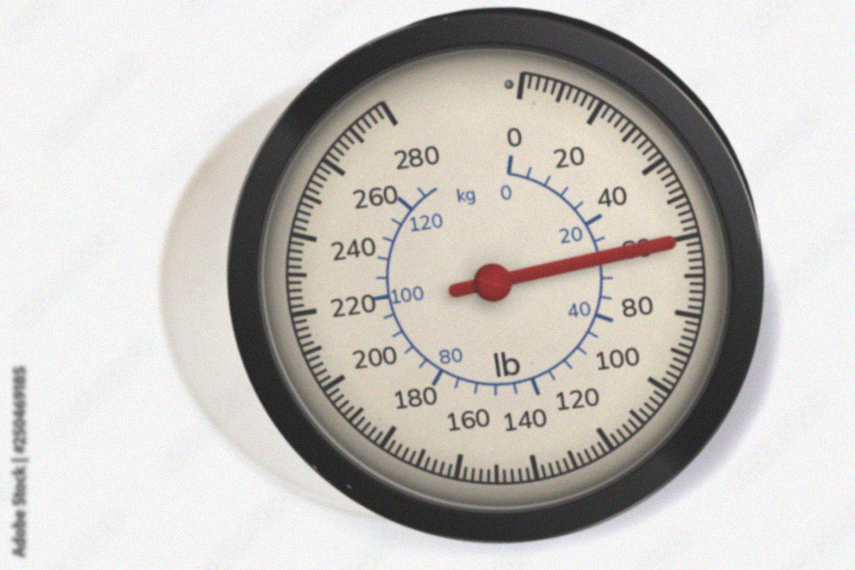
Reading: 60 (lb)
